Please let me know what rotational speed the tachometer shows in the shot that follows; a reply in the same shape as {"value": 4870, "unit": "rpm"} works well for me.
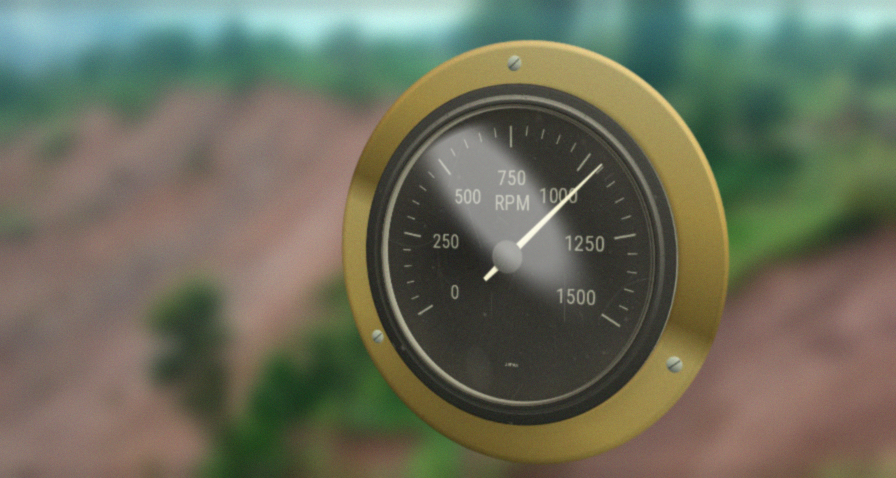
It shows {"value": 1050, "unit": "rpm"}
